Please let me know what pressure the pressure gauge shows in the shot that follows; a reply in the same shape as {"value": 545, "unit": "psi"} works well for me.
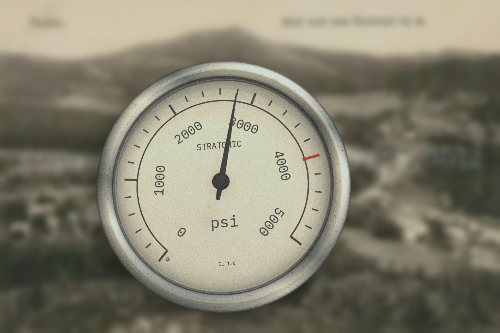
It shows {"value": 2800, "unit": "psi"}
